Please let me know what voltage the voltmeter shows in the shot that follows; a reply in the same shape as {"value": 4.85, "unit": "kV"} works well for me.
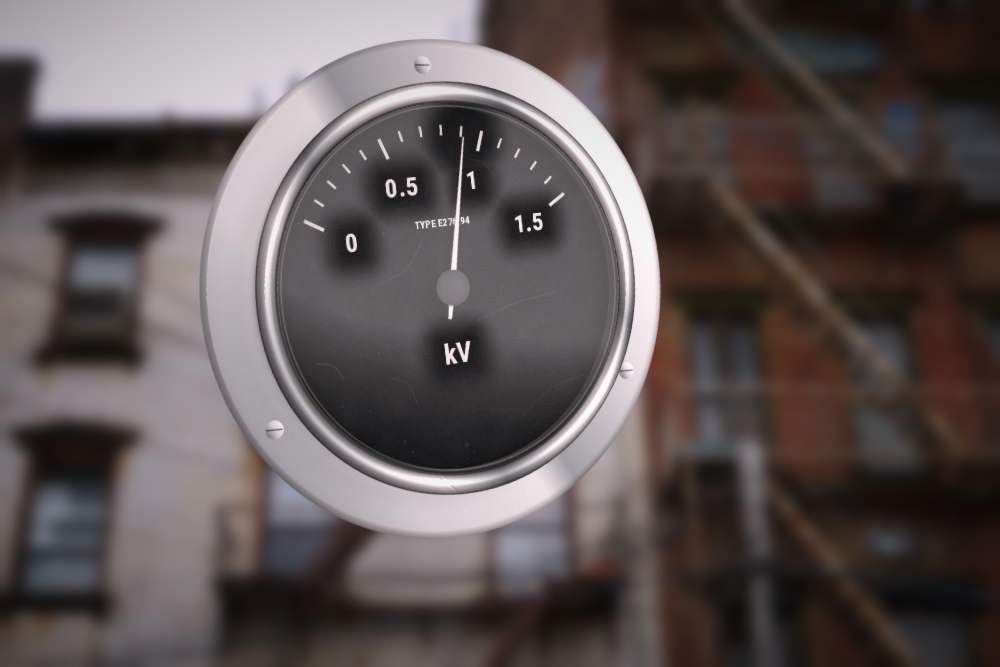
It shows {"value": 0.9, "unit": "kV"}
